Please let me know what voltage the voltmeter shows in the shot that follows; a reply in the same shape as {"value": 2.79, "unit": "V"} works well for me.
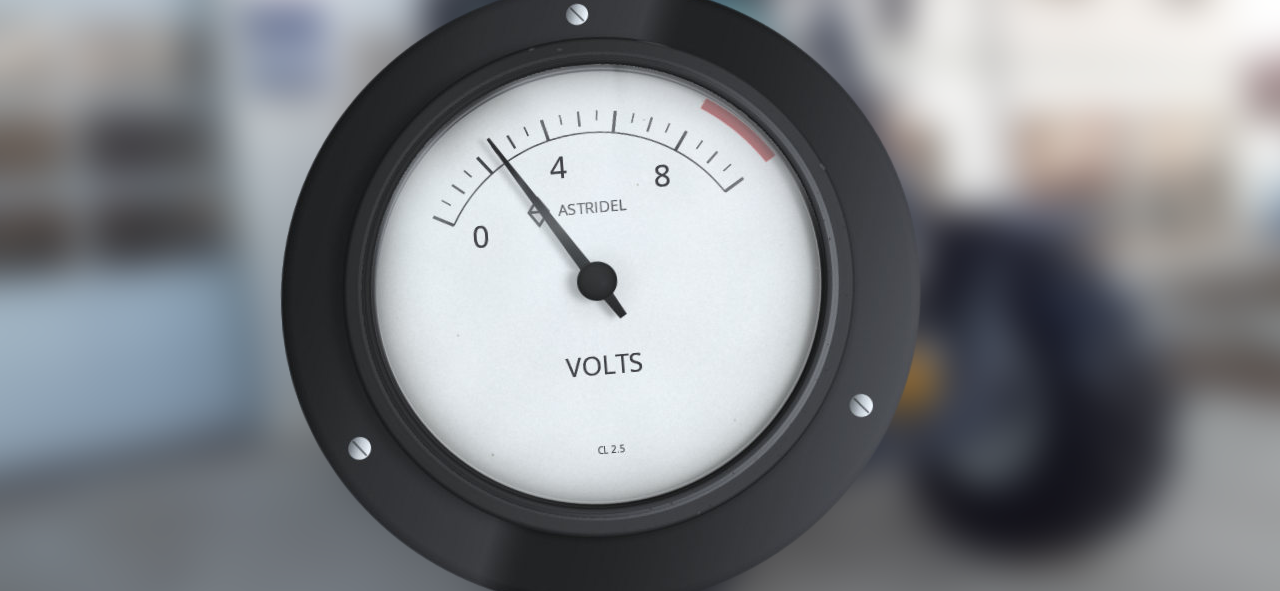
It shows {"value": 2.5, "unit": "V"}
